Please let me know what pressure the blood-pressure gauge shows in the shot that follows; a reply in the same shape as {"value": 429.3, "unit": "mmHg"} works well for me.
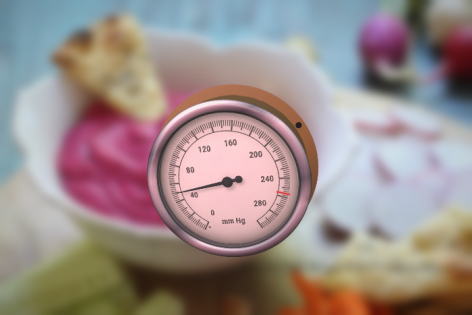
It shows {"value": 50, "unit": "mmHg"}
